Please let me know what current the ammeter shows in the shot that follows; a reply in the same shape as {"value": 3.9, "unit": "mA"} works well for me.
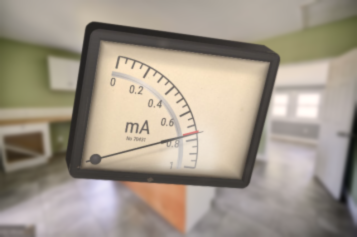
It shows {"value": 0.75, "unit": "mA"}
